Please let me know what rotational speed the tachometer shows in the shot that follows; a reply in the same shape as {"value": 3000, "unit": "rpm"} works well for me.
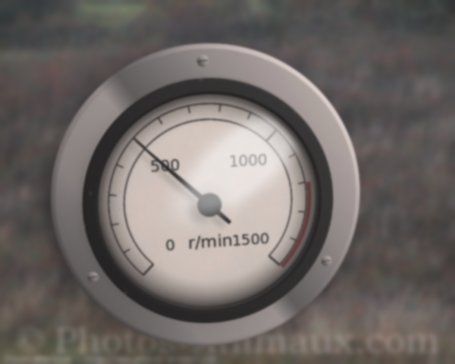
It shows {"value": 500, "unit": "rpm"}
